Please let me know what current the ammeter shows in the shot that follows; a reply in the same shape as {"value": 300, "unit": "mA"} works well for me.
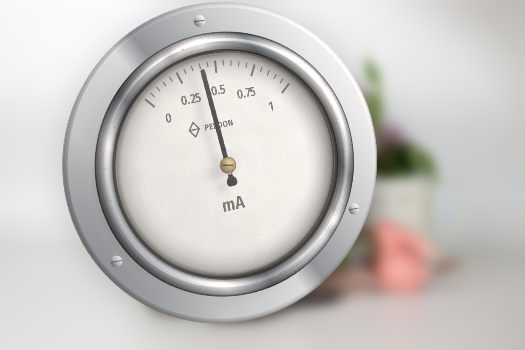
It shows {"value": 0.4, "unit": "mA"}
